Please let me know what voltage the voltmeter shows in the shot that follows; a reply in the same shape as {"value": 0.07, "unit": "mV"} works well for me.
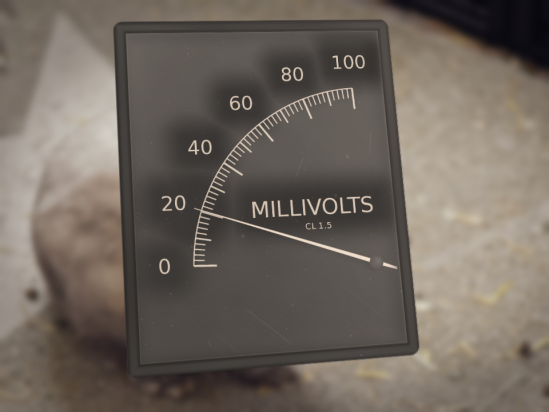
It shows {"value": 20, "unit": "mV"}
